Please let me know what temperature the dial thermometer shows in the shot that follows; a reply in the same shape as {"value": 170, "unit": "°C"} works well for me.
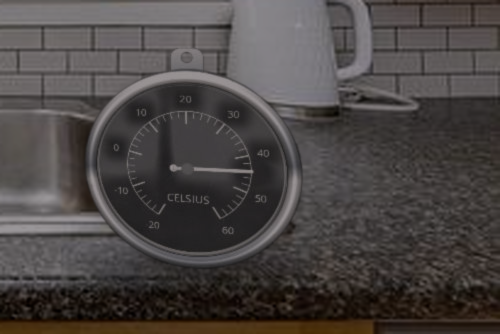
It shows {"value": 44, "unit": "°C"}
